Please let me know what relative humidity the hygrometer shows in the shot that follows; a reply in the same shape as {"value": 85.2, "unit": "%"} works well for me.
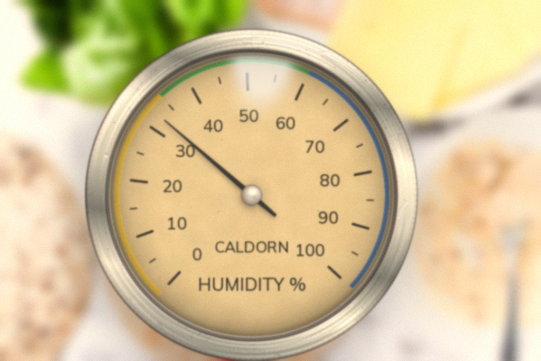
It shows {"value": 32.5, "unit": "%"}
